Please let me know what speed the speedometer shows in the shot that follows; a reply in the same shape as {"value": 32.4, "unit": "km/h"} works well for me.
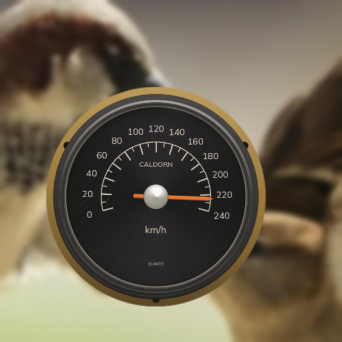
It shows {"value": 225, "unit": "km/h"}
